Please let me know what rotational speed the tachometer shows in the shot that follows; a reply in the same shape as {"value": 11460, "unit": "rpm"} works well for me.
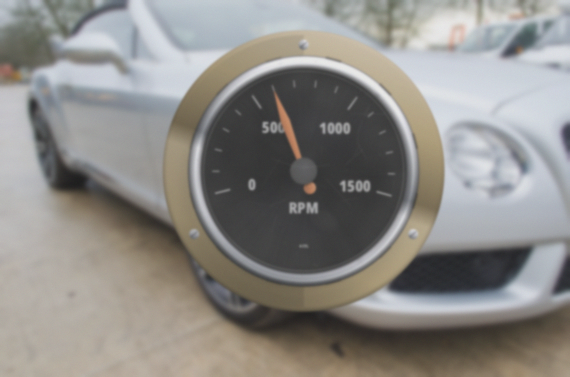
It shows {"value": 600, "unit": "rpm"}
